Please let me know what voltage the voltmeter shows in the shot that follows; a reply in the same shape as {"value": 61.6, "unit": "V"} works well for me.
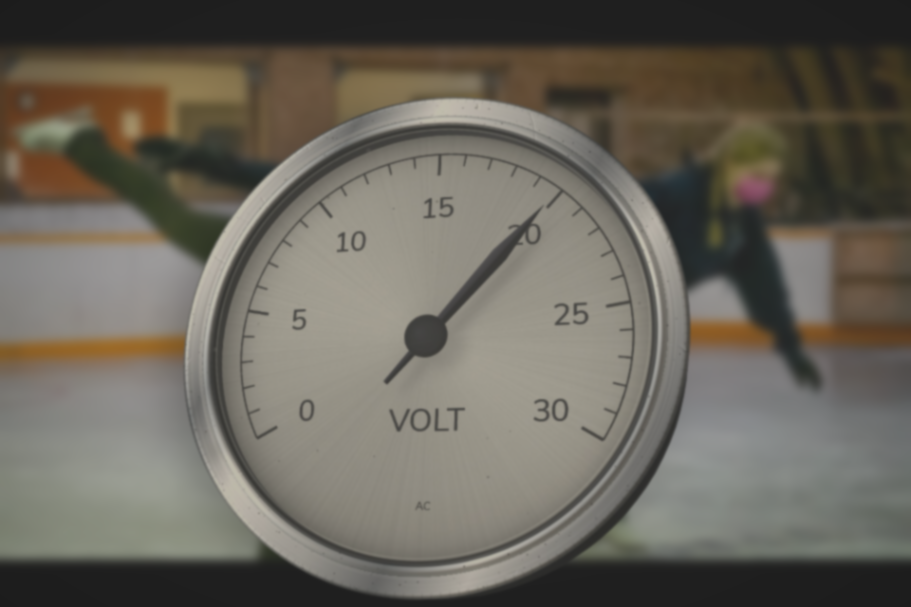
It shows {"value": 20, "unit": "V"}
